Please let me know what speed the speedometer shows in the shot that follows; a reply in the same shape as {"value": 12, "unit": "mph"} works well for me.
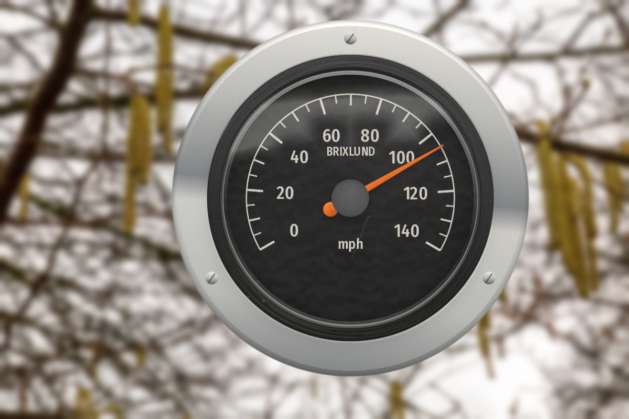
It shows {"value": 105, "unit": "mph"}
